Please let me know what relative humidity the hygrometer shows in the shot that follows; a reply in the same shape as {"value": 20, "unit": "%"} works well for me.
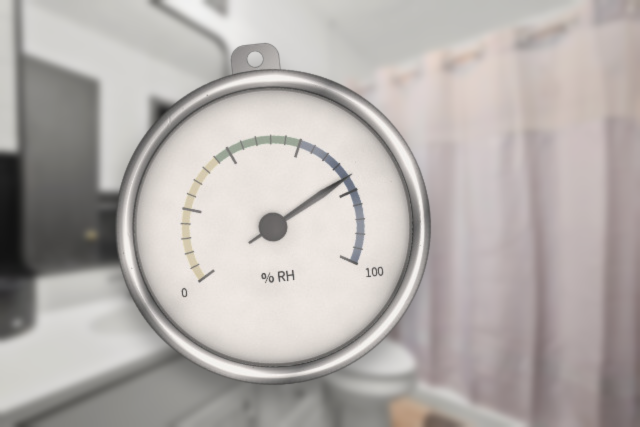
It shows {"value": 76, "unit": "%"}
